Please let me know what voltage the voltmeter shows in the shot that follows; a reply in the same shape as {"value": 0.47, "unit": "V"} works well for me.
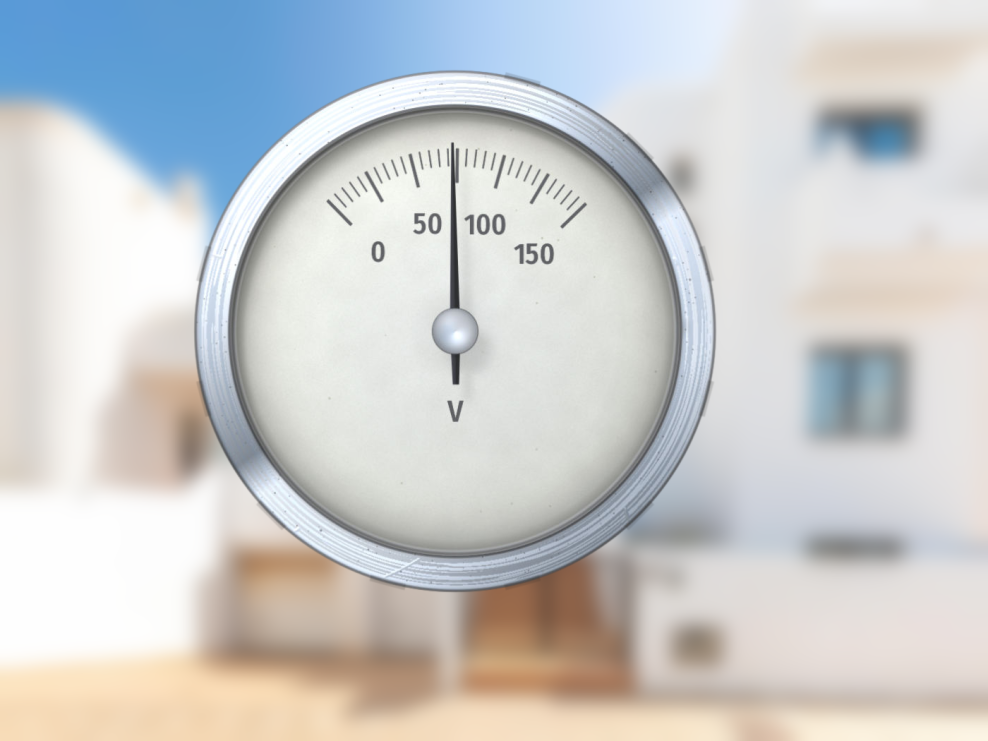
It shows {"value": 72.5, "unit": "V"}
